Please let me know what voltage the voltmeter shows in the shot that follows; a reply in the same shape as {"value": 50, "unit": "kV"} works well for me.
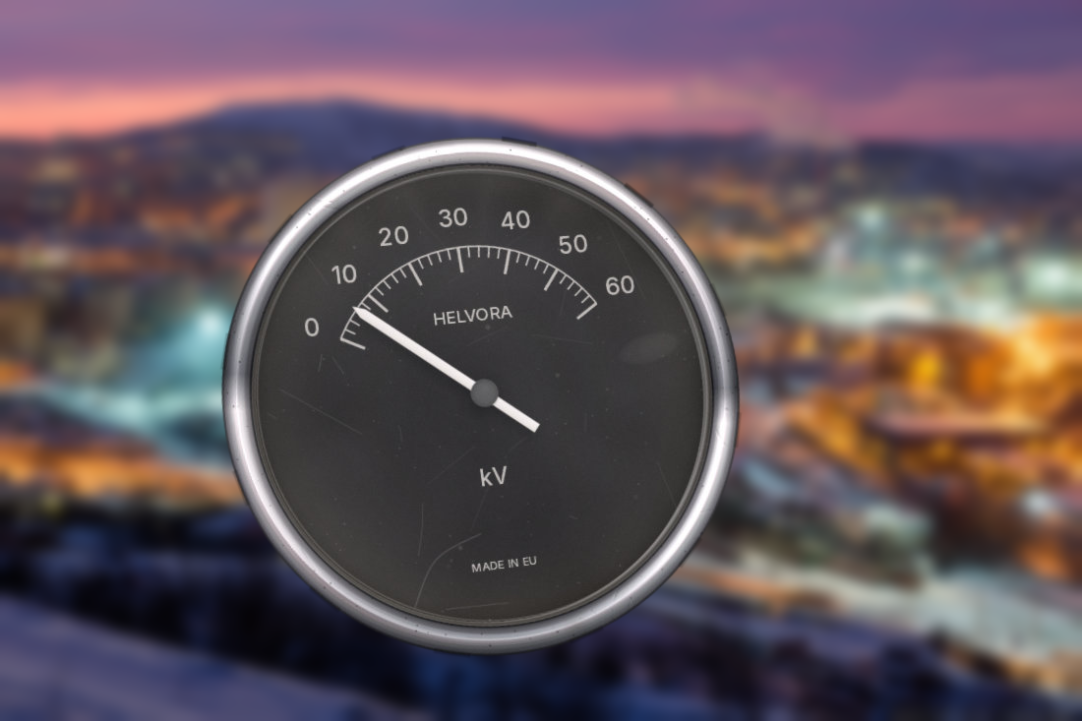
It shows {"value": 6, "unit": "kV"}
